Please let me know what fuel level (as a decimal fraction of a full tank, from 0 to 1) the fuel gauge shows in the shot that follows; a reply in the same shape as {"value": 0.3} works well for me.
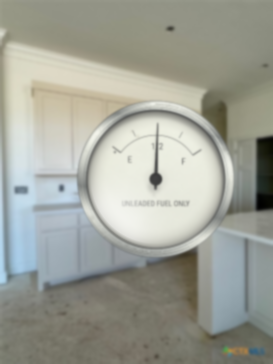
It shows {"value": 0.5}
